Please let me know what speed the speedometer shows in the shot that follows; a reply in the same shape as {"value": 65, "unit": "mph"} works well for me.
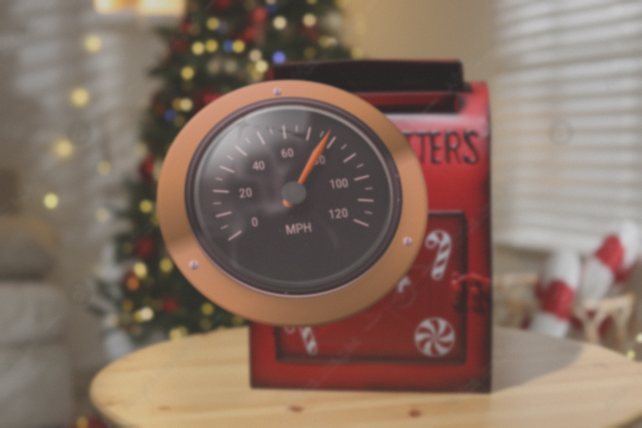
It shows {"value": 77.5, "unit": "mph"}
